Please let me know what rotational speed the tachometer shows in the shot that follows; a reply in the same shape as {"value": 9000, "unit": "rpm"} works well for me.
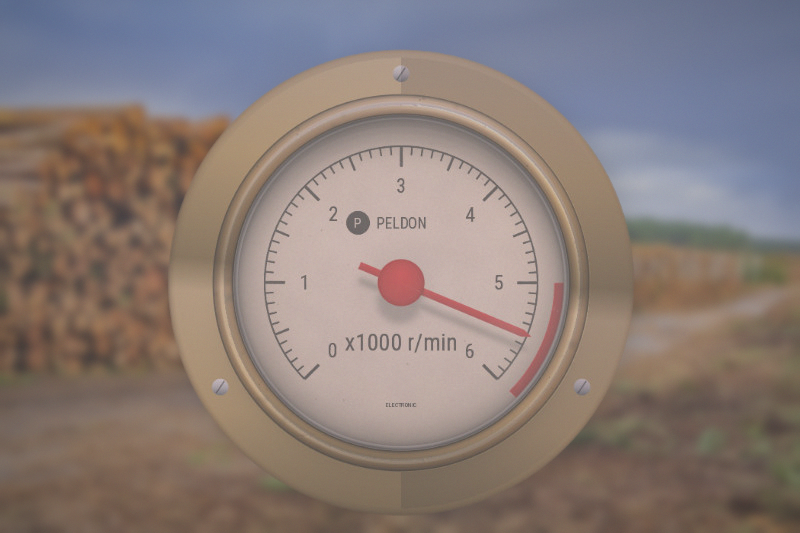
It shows {"value": 5500, "unit": "rpm"}
